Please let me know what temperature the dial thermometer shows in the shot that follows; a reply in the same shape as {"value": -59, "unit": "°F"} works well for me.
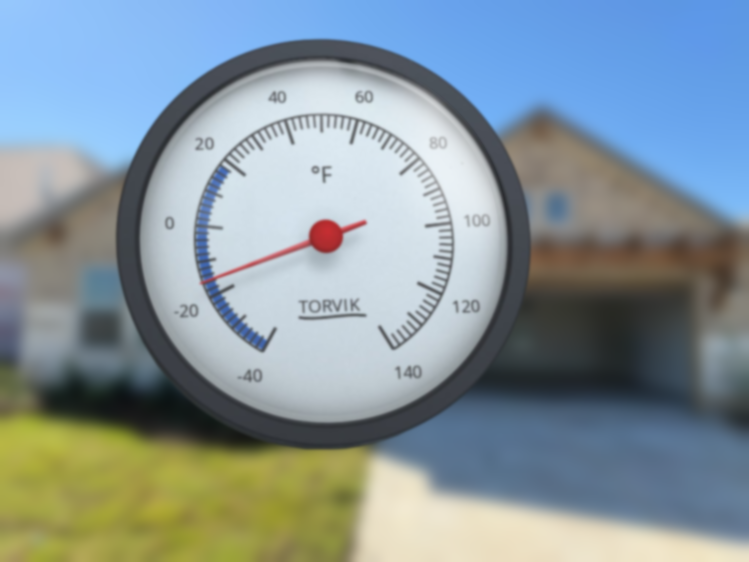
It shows {"value": -16, "unit": "°F"}
